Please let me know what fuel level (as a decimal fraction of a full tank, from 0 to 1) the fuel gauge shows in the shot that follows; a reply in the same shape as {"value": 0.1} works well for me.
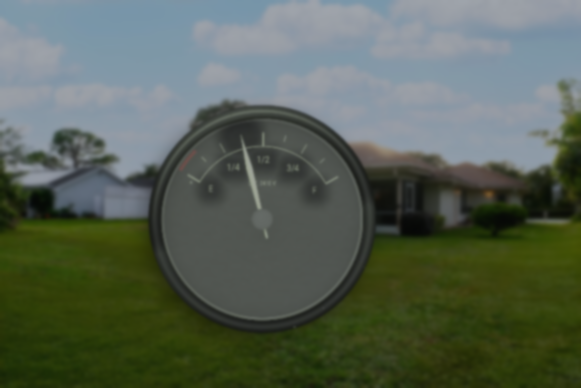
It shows {"value": 0.375}
